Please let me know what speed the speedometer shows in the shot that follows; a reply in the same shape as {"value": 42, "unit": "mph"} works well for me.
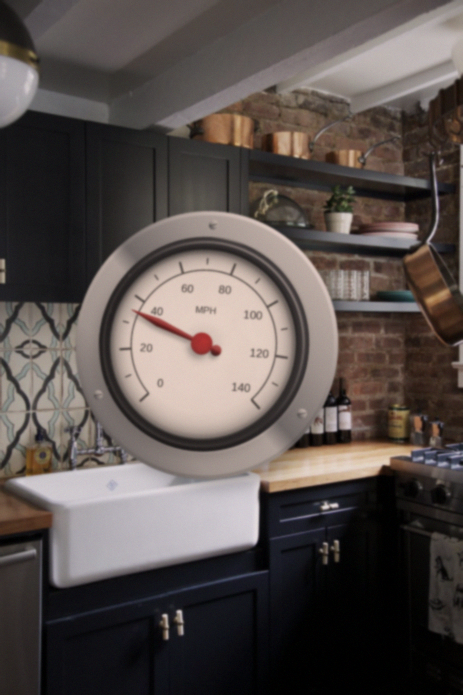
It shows {"value": 35, "unit": "mph"}
